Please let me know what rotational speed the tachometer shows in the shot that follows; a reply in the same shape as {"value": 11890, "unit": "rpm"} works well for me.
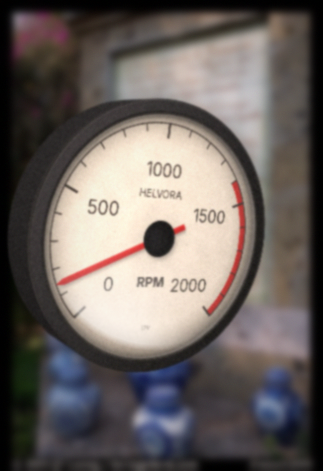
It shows {"value": 150, "unit": "rpm"}
